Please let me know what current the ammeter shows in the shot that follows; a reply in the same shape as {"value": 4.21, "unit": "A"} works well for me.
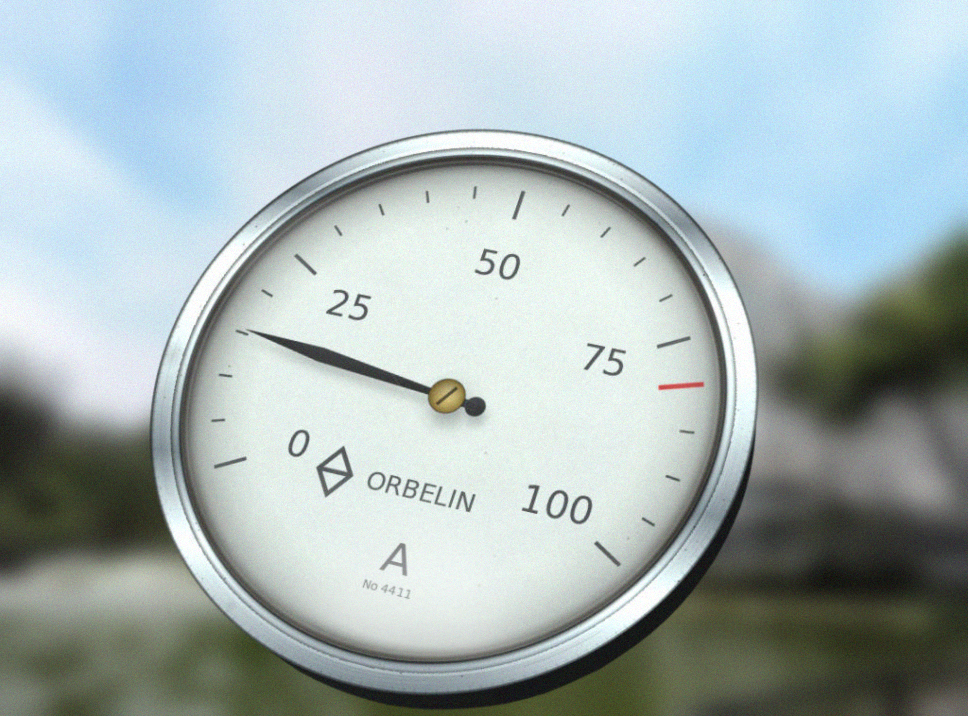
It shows {"value": 15, "unit": "A"}
